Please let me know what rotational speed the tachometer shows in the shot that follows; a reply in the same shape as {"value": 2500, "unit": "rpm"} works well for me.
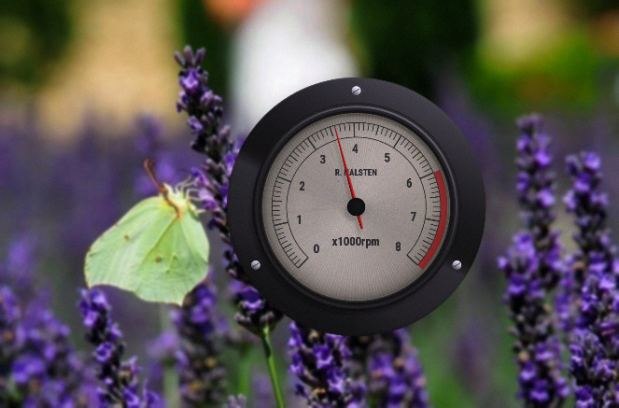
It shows {"value": 3600, "unit": "rpm"}
